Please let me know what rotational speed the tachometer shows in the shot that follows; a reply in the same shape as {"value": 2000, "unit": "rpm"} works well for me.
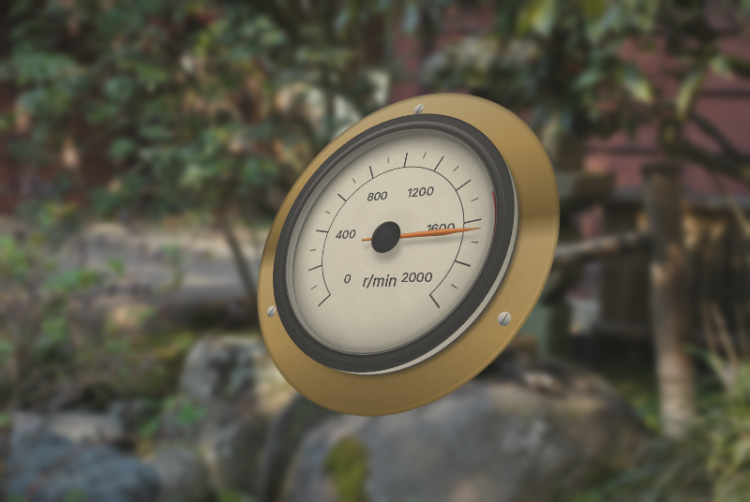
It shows {"value": 1650, "unit": "rpm"}
